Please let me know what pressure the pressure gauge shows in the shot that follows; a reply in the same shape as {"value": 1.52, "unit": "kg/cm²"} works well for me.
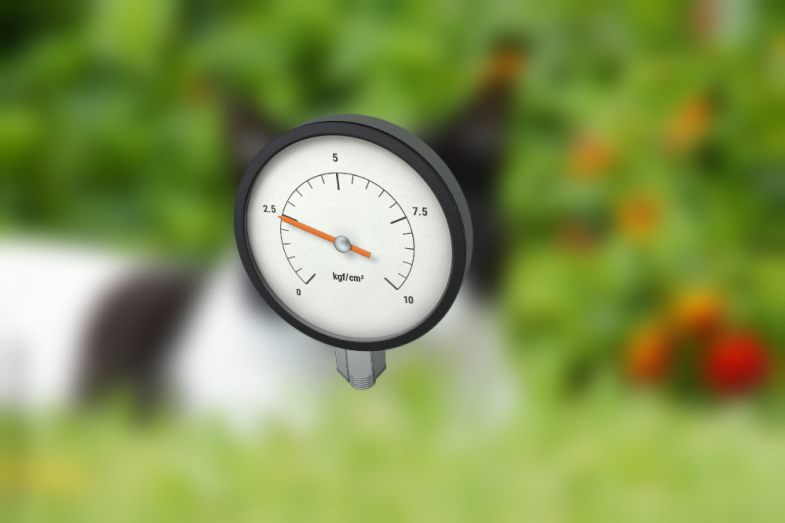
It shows {"value": 2.5, "unit": "kg/cm²"}
